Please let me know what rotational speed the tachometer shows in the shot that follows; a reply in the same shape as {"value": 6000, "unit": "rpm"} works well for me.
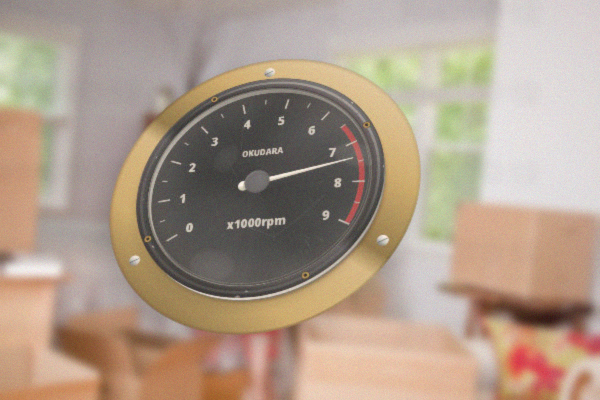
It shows {"value": 7500, "unit": "rpm"}
